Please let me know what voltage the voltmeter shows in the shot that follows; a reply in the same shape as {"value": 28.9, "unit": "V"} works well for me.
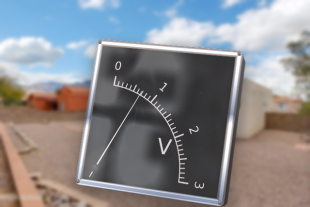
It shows {"value": 0.7, "unit": "V"}
